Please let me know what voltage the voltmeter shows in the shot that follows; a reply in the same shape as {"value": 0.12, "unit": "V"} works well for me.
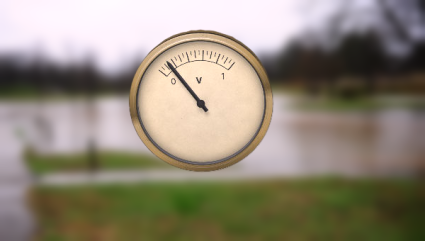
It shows {"value": 0.15, "unit": "V"}
